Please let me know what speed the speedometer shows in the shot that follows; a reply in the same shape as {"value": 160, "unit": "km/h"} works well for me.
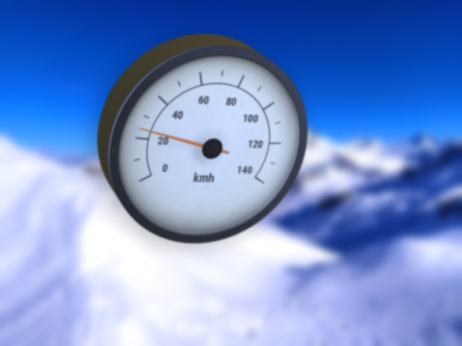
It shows {"value": 25, "unit": "km/h"}
